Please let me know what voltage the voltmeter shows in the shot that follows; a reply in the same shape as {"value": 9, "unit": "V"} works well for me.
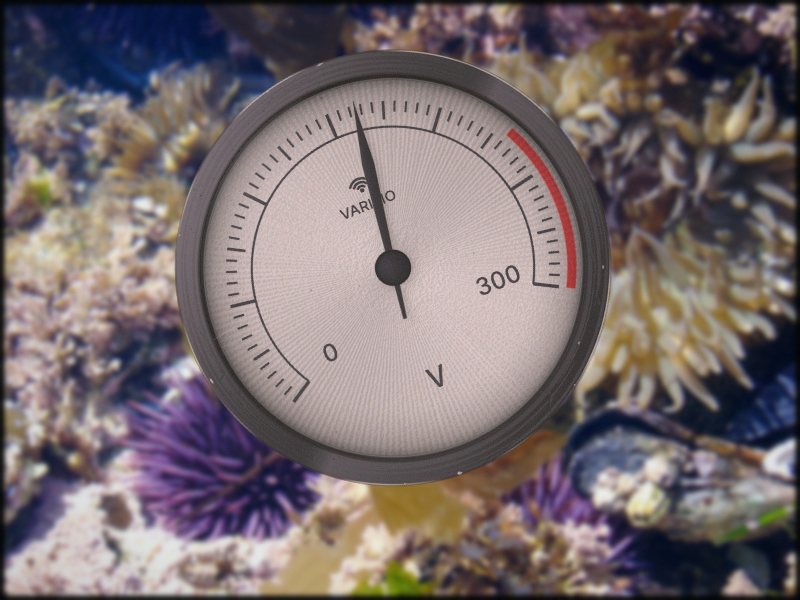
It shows {"value": 162.5, "unit": "V"}
